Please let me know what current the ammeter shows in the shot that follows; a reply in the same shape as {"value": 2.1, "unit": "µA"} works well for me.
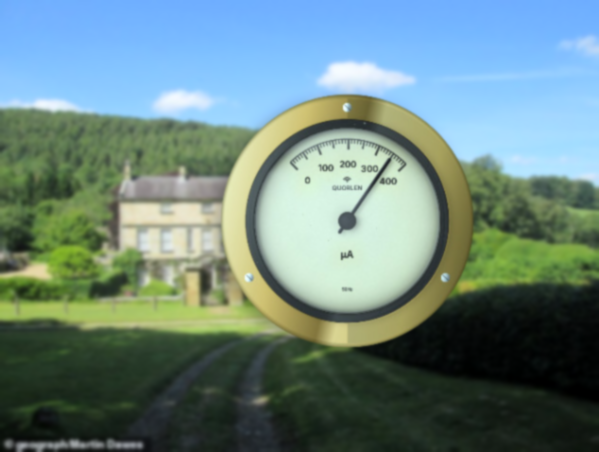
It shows {"value": 350, "unit": "µA"}
